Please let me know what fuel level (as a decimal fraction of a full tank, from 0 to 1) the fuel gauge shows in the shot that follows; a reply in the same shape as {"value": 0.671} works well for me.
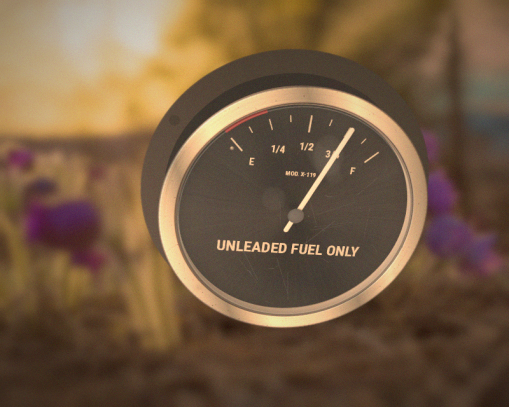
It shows {"value": 0.75}
